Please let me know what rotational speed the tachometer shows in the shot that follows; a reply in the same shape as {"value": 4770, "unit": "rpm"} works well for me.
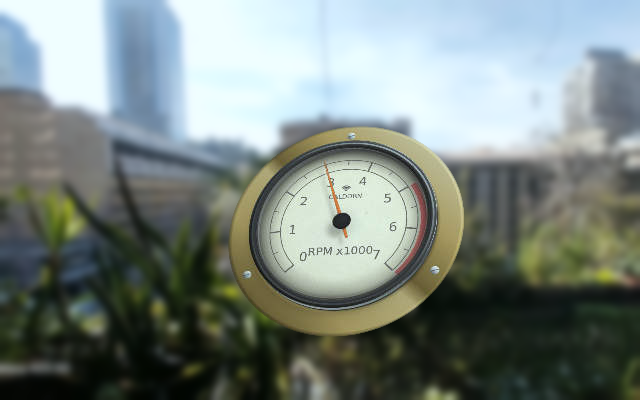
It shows {"value": 3000, "unit": "rpm"}
